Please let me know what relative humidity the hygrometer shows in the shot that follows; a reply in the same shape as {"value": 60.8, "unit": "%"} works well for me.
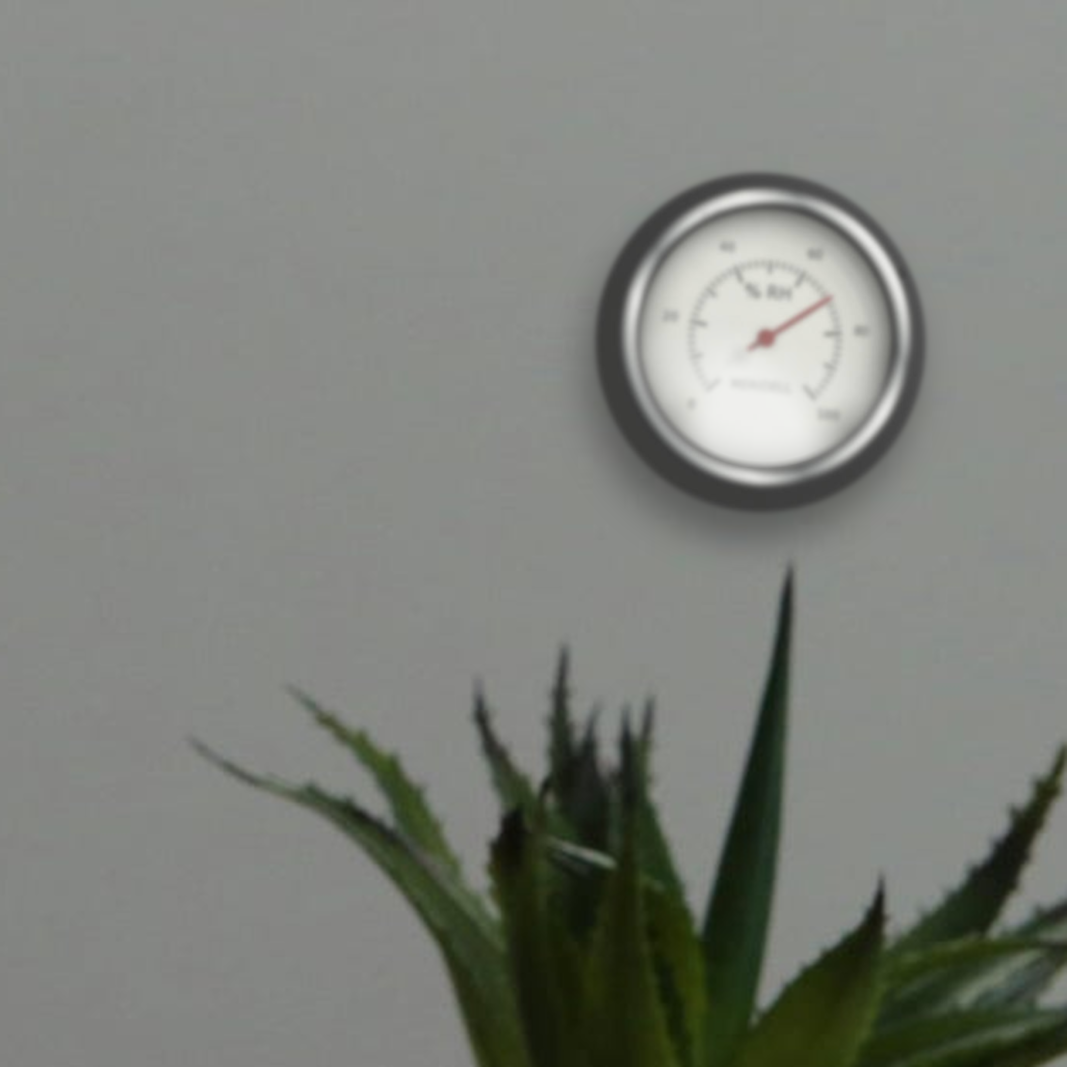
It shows {"value": 70, "unit": "%"}
